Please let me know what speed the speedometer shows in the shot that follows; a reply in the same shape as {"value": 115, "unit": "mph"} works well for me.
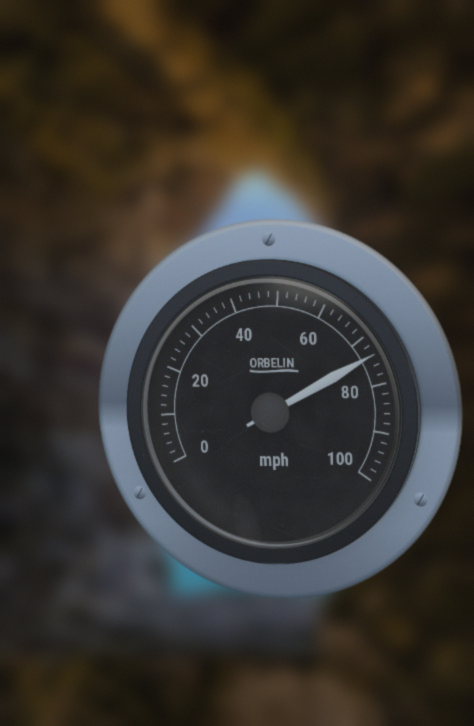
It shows {"value": 74, "unit": "mph"}
